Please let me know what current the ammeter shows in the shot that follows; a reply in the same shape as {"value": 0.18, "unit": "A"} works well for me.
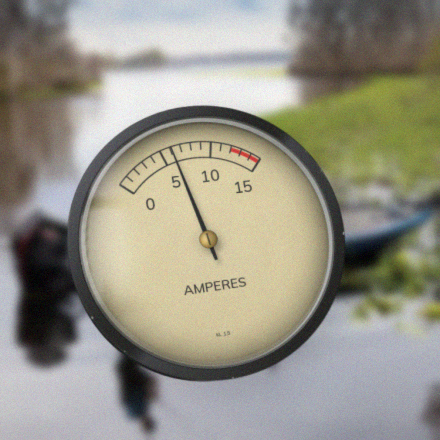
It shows {"value": 6, "unit": "A"}
